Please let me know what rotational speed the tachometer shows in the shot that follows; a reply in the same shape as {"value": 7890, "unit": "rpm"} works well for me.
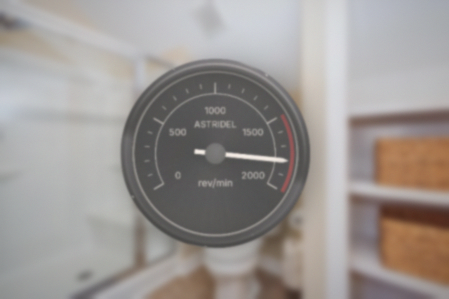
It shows {"value": 1800, "unit": "rpm"}
